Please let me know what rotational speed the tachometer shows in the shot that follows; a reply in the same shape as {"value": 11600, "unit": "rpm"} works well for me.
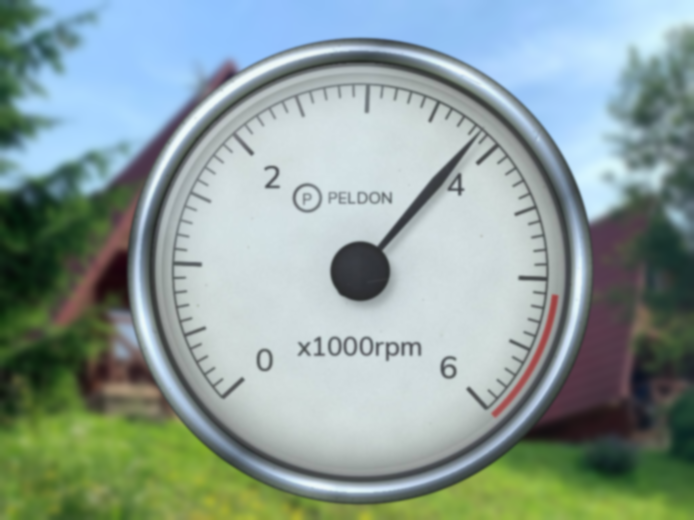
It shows {"value": 3850, "unit": "rpm"}
